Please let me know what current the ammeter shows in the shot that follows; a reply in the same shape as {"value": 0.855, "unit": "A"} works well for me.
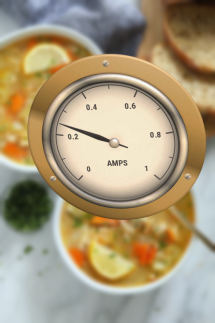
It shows {"value": 0.25, "unit": "A"}
